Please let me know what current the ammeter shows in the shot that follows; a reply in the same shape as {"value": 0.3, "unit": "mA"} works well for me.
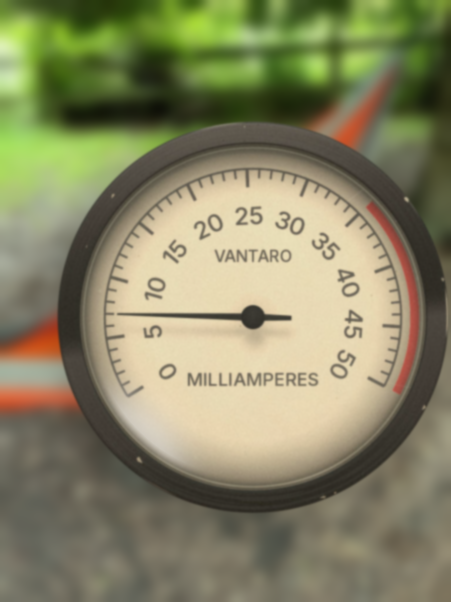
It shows {"value": 7, "unit": "mA"}
